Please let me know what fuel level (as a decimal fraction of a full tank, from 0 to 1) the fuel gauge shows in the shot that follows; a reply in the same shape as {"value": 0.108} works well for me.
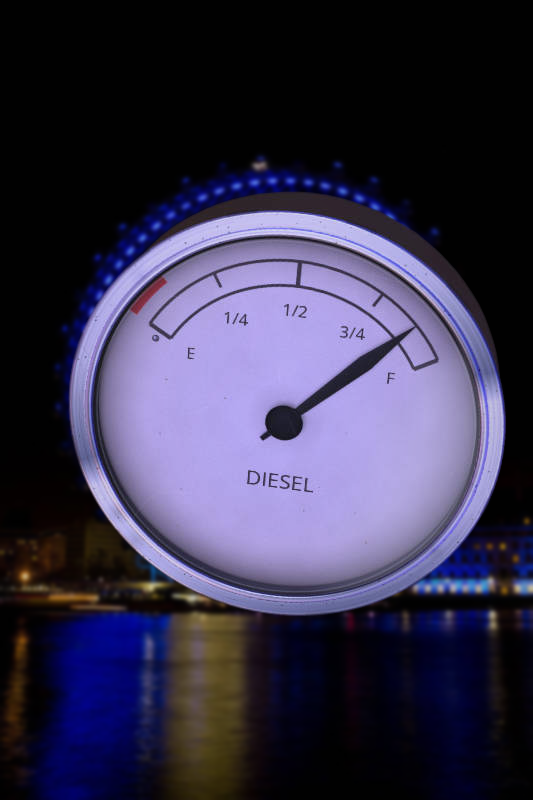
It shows {"value": 0.875}
